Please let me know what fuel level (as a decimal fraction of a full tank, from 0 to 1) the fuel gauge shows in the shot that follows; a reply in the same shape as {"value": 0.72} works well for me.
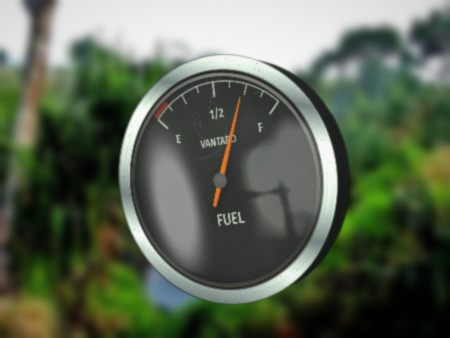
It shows {"value": 0.75}
